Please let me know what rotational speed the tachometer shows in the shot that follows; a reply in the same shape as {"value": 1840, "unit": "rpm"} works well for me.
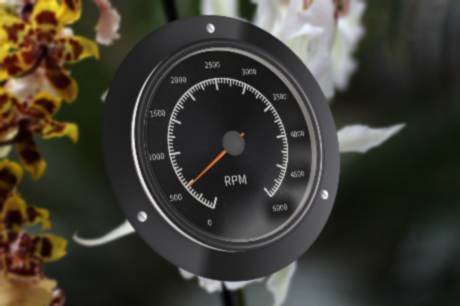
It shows {"value": 500, "unit": "rpm"}
